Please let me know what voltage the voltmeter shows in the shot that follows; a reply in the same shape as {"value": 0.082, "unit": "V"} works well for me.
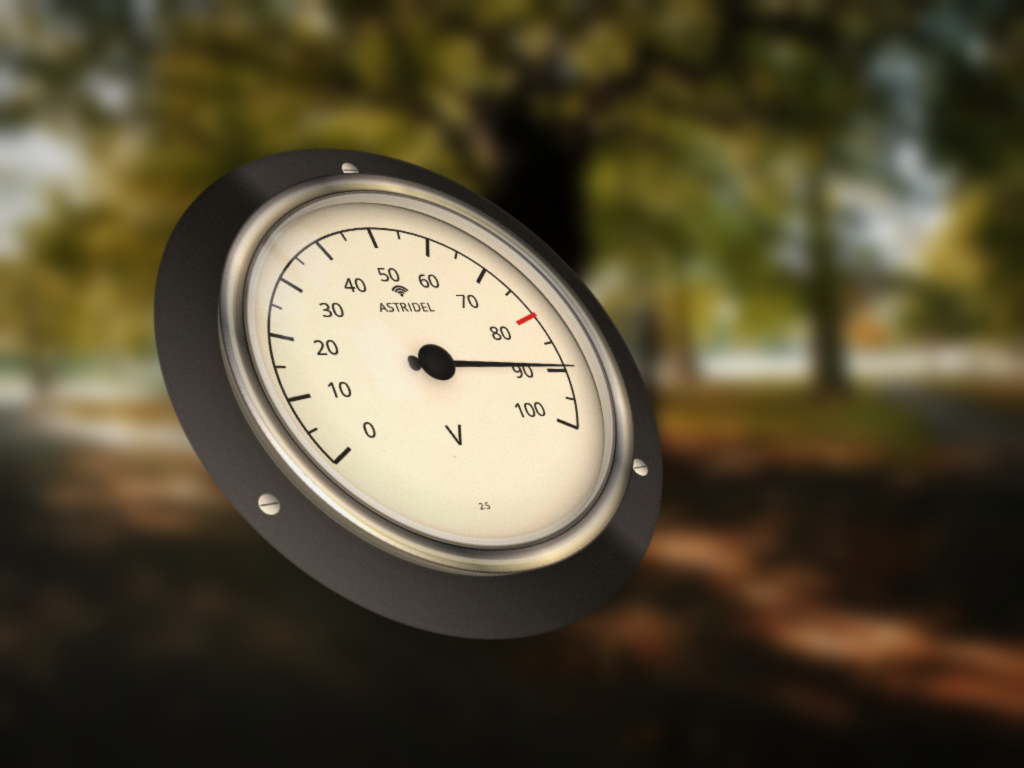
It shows {"value": 90, "unit": "V"}
